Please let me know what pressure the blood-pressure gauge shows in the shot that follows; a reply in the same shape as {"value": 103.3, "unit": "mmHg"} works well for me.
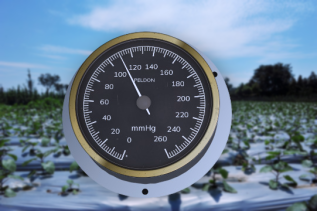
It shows {"value": 110, "unit": "mmHg"}
